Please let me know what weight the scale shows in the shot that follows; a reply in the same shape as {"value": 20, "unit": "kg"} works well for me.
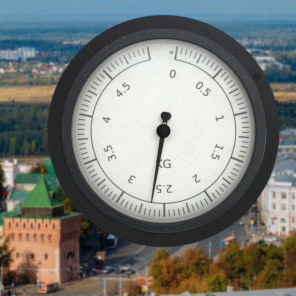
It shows {"value": 2.65, "unit": "kg"}
